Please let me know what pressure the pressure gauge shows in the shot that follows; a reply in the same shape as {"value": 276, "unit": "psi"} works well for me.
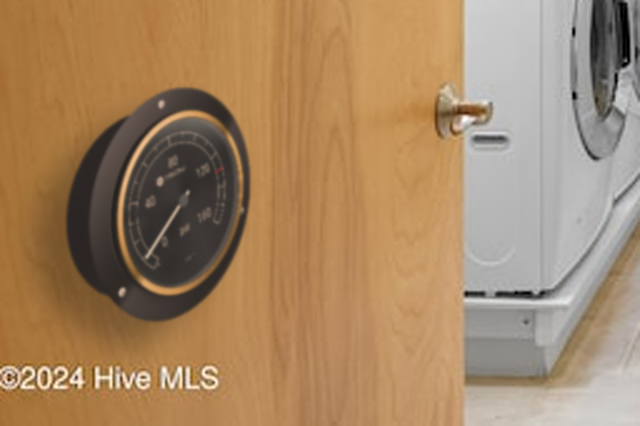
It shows {"value": 10, "unit": "psi"}
